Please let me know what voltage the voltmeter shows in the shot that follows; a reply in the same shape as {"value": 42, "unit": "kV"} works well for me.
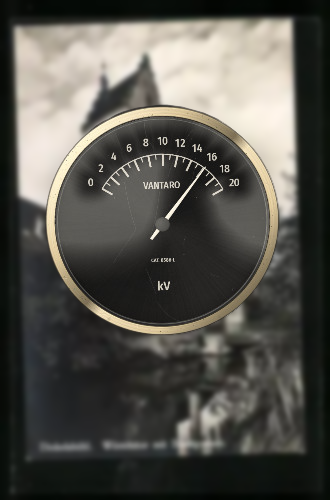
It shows {"value": 16, "unit": "kV"}
